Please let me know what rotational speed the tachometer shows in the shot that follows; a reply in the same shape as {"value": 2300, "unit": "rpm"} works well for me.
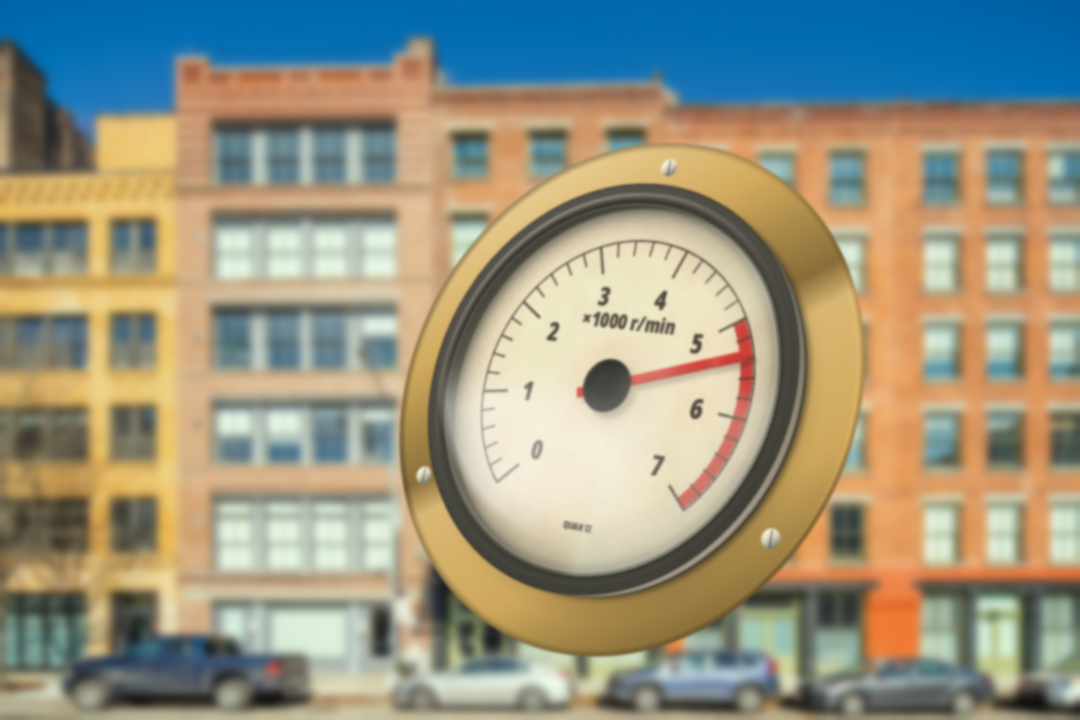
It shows {"value": 5400, "unit": "rpm"}
